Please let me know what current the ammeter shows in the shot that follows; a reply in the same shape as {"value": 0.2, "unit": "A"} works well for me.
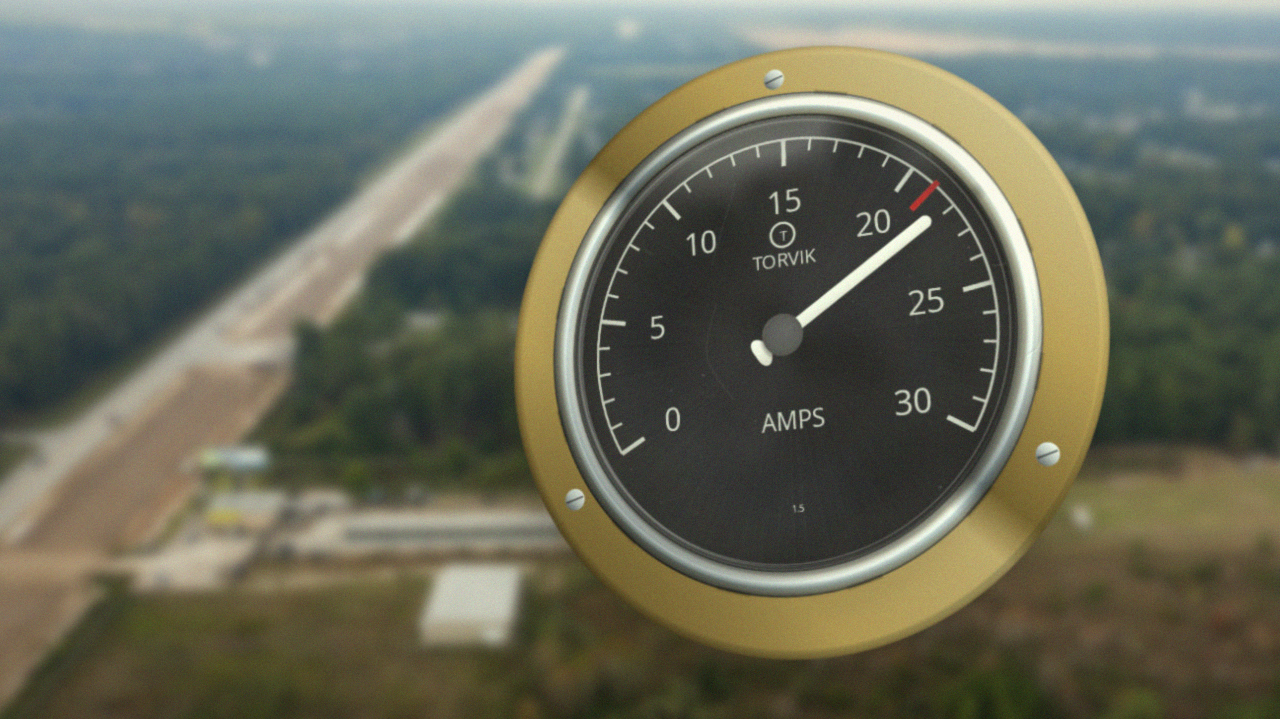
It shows {"value": 22, "unit": "A"}
